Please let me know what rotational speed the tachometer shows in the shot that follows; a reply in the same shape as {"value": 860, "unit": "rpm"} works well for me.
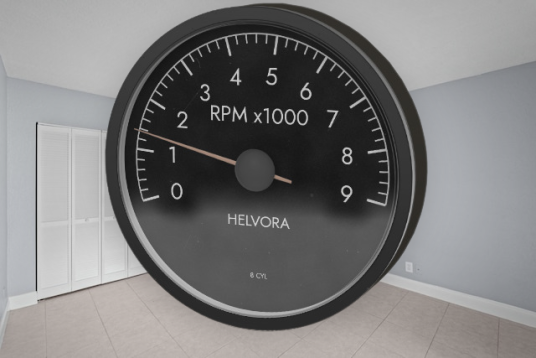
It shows {"value": 1400, "unit": "rpm"}
